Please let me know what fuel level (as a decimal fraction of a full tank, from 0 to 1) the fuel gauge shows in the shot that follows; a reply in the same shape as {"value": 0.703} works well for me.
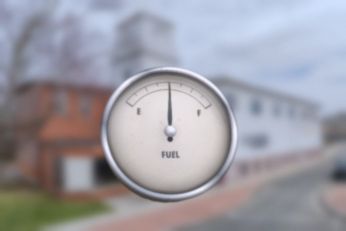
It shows {"value": 0.5}
